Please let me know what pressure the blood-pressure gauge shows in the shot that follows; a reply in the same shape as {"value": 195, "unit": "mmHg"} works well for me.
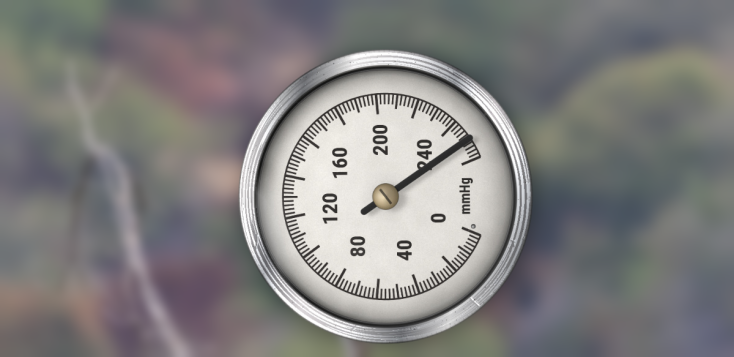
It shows {"value": 250, "unit": "mmHg"}
